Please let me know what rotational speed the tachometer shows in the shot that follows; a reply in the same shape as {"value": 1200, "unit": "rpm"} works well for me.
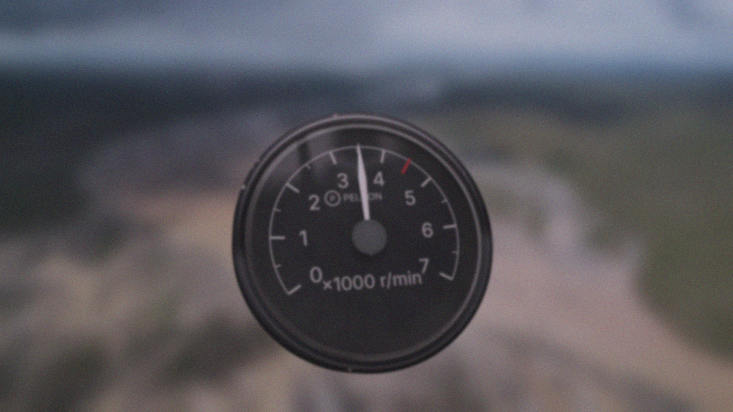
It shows {"value": 3500, "unit": "rpm"}
